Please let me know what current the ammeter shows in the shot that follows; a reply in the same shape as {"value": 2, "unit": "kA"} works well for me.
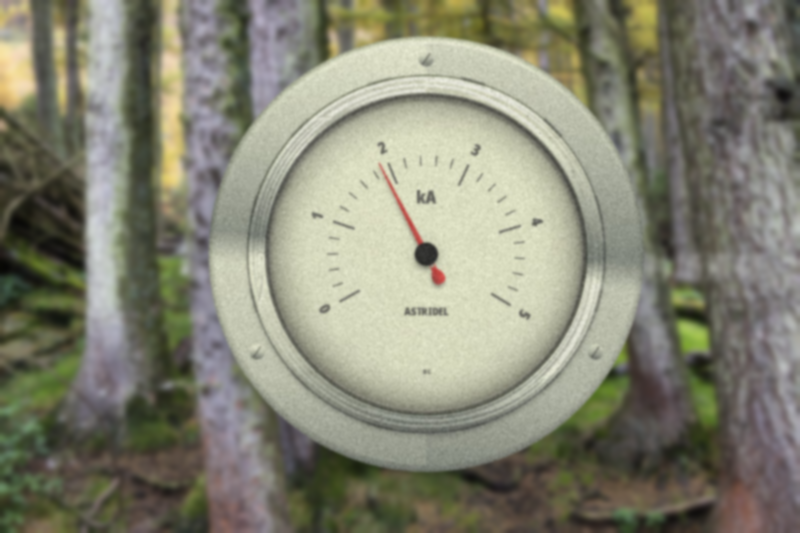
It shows {"value": 1.9, "unit": "kA"}
